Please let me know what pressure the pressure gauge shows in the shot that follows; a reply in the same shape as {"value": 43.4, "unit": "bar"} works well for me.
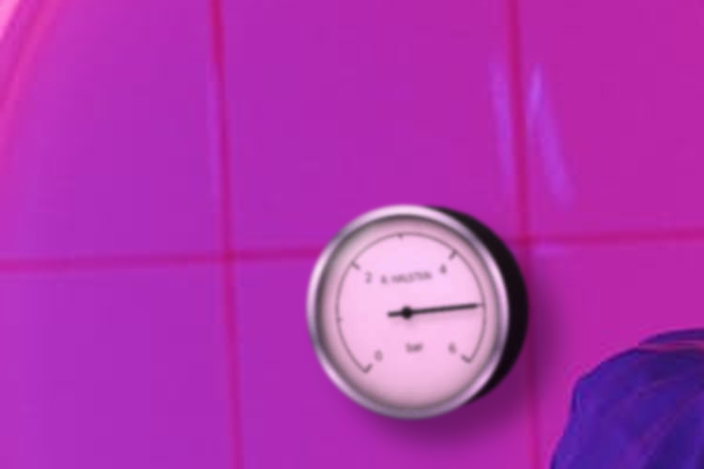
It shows {"value": 5, "unit": "bar"}
